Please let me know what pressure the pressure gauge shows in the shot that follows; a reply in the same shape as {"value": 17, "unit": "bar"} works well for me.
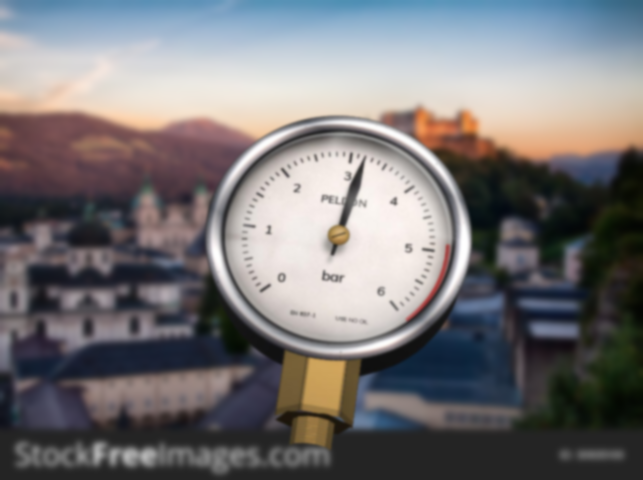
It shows {"value": 3.2, "unit": "bar"}
